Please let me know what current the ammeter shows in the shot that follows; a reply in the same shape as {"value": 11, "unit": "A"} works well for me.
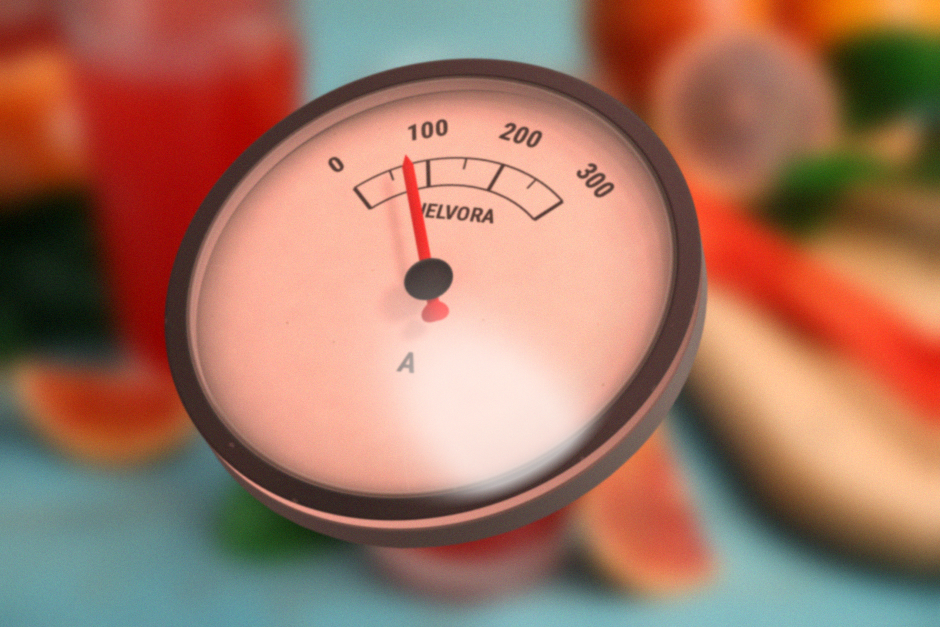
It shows {"value": 75, "unit": "A"}
